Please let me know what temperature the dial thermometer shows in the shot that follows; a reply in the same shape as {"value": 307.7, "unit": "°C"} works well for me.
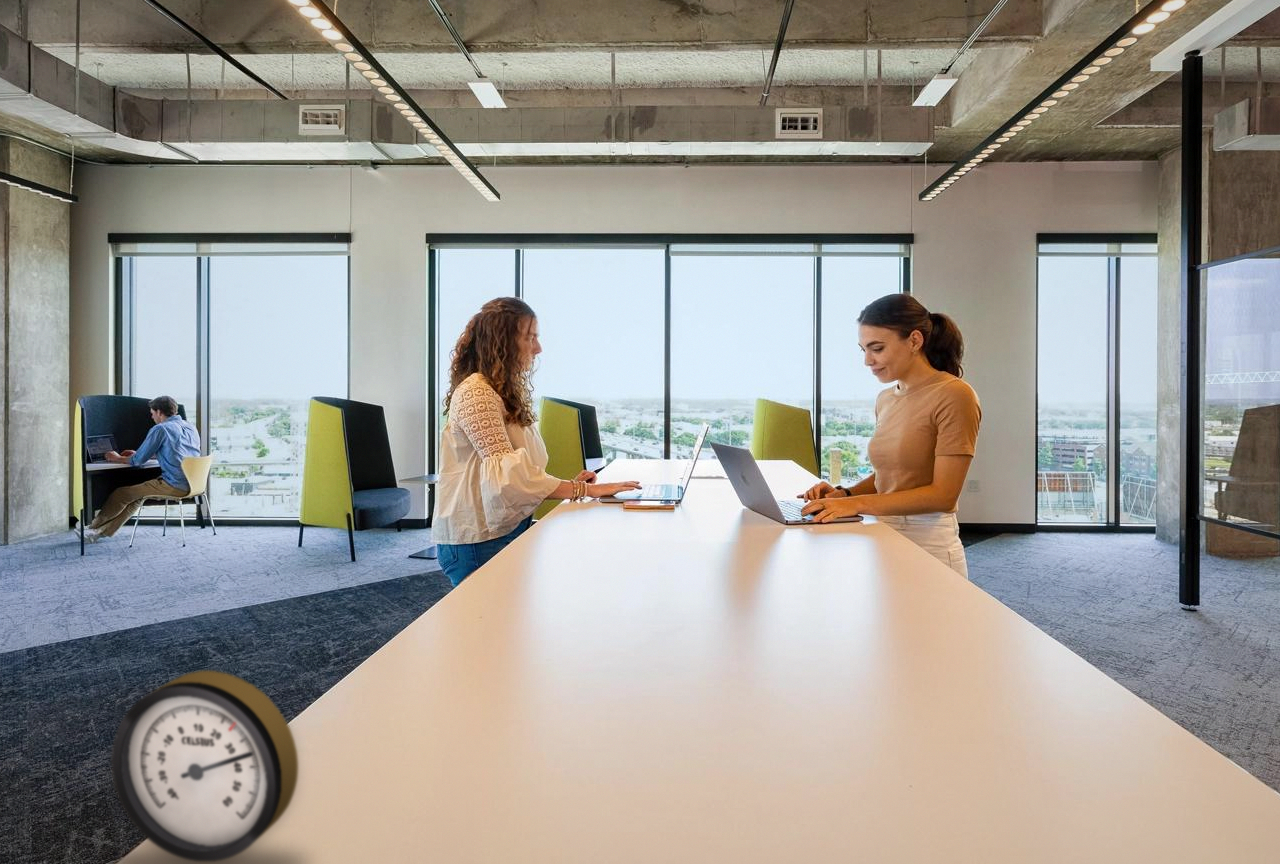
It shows {"value": 35, "unit": "°C"}
